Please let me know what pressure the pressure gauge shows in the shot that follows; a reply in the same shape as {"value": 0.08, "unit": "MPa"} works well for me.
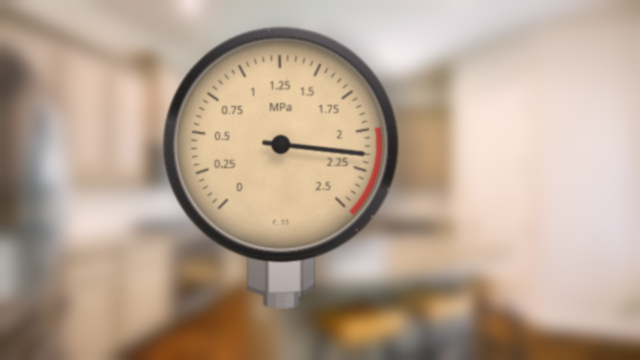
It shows {"value": 2.15, "unit": "MPa"}
